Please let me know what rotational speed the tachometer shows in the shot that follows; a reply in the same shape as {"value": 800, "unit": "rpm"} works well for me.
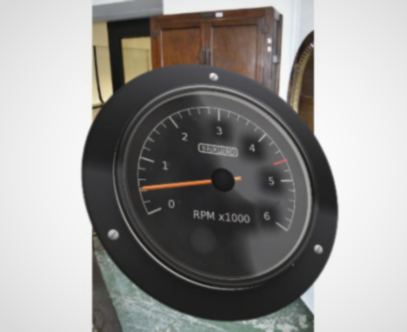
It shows {"value": 400, "unit": "rpm"}
